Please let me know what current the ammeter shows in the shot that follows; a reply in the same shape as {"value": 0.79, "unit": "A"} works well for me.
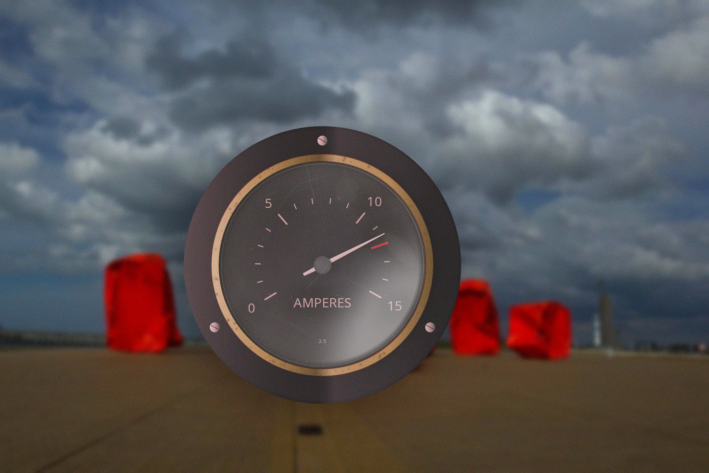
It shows {"value": 11.5, "unit": "A"}
